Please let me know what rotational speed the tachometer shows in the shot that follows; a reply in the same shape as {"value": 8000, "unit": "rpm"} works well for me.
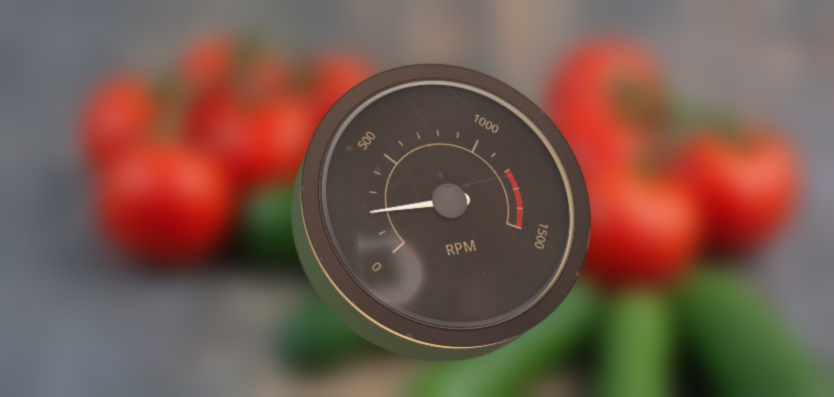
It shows {"value": 200, "unit": "rpm"}
